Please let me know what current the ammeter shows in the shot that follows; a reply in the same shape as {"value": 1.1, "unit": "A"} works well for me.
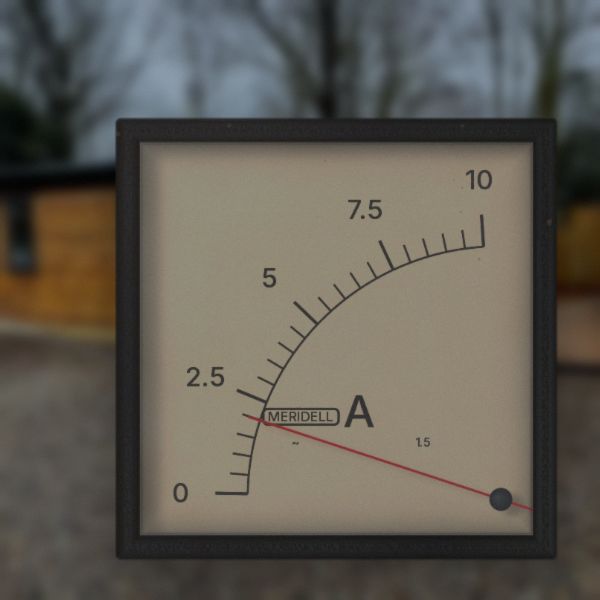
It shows {"value": 2, "unit": "A"}
